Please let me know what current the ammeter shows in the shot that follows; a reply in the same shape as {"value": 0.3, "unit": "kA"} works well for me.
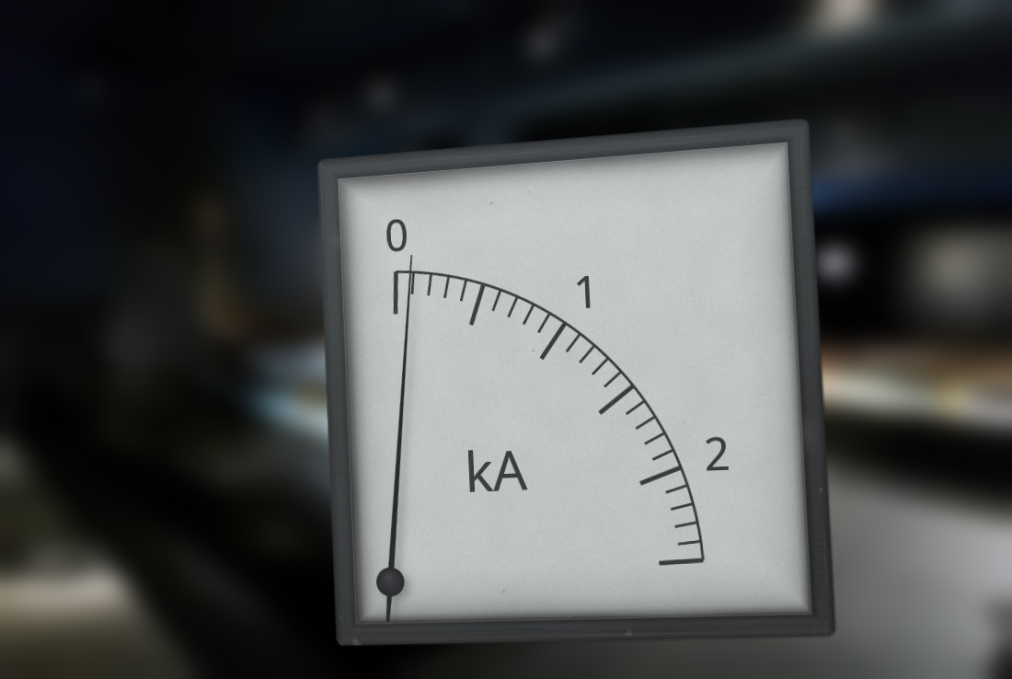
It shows {"value": 0.1, "unit": "kA"}
